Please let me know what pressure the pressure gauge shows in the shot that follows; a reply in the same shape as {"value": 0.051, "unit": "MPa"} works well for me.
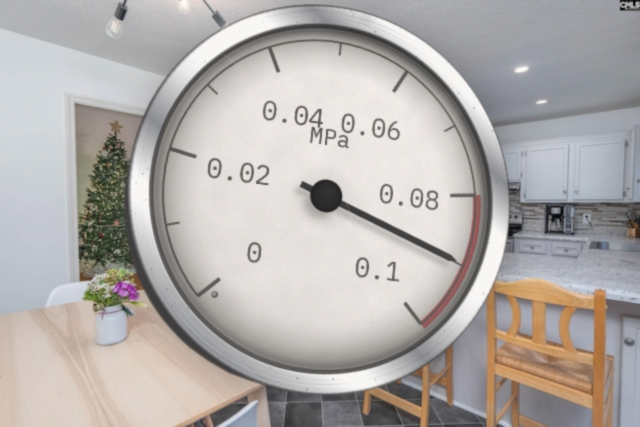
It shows {"value": 0.09, "unit": "MPa"}
